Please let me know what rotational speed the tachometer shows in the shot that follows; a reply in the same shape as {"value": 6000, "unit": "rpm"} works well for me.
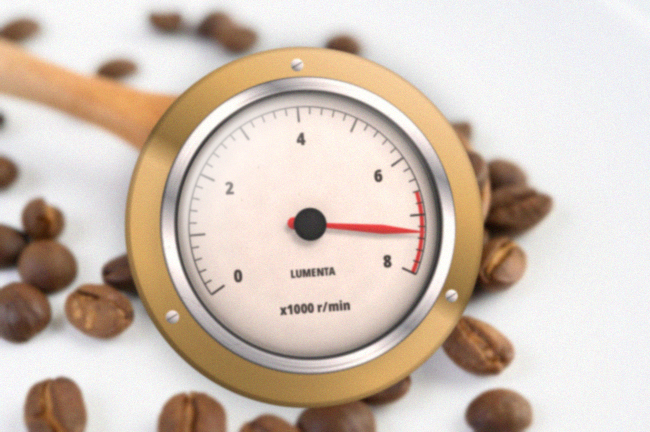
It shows {"value": 7300, "unit": "rpm"}
